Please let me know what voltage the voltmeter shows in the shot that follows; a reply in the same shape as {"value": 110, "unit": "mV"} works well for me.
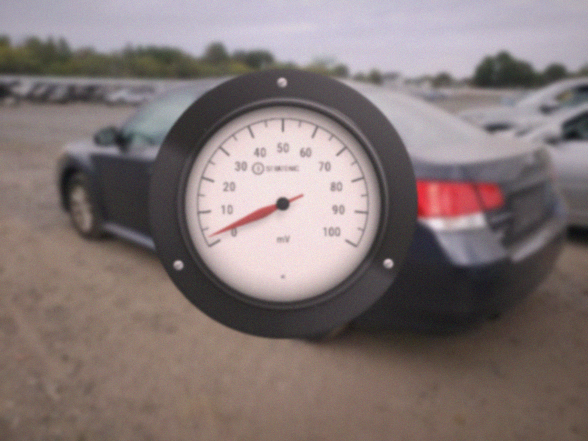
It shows {"value": 2.5, "unit": "mV"}
